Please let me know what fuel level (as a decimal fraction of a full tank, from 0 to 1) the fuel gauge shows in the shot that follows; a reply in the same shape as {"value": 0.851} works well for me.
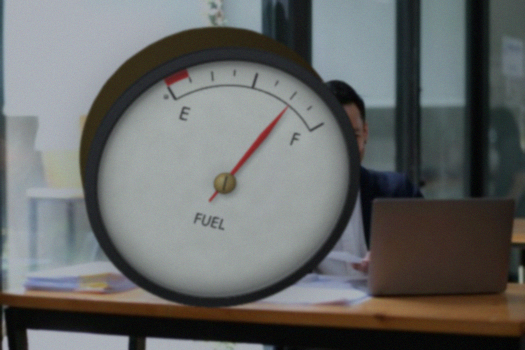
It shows {"value": 0.75}
